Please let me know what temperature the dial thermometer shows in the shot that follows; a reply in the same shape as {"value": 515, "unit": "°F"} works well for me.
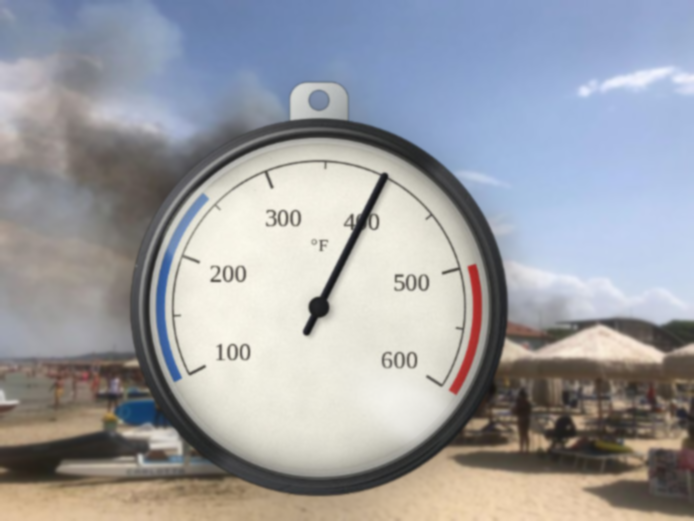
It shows {"value": 400, "unit": "°F"}
